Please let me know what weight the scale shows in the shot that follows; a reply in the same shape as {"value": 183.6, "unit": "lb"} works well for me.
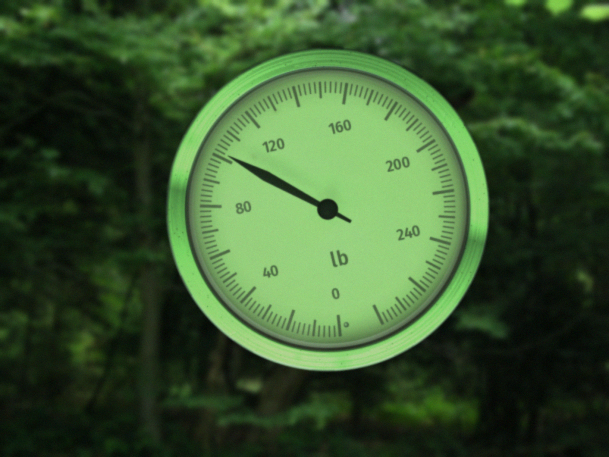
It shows {"value": 102, "unit": "lb"}
